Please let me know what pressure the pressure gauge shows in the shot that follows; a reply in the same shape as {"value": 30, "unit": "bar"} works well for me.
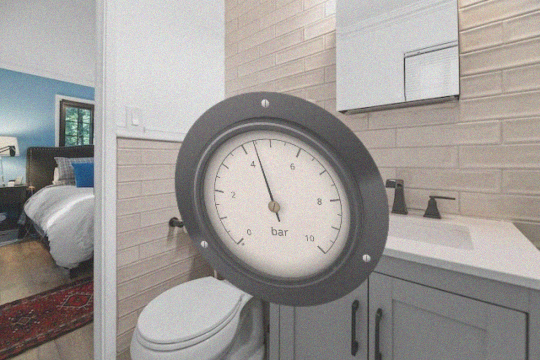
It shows {"value": 4.5, "unit": "bar"}
